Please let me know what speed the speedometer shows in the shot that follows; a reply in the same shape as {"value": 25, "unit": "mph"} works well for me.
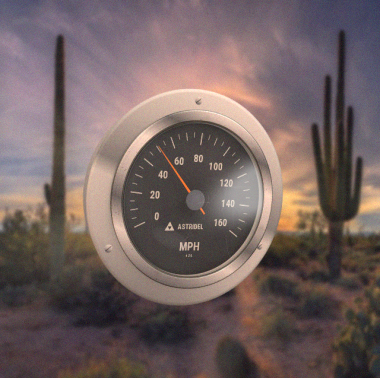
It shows {"value": 50, "unit": "mph"}
